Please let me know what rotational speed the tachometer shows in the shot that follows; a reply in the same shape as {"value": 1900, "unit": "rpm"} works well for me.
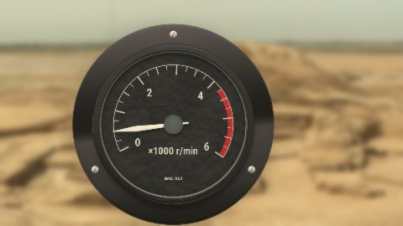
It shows {"value": 500, "unit": "rpm"}
